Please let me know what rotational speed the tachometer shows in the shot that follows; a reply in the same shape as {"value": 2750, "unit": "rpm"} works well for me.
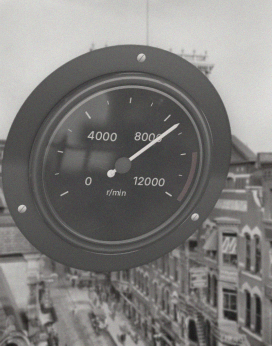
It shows {"value": 8500, "unit": "rpm"}
